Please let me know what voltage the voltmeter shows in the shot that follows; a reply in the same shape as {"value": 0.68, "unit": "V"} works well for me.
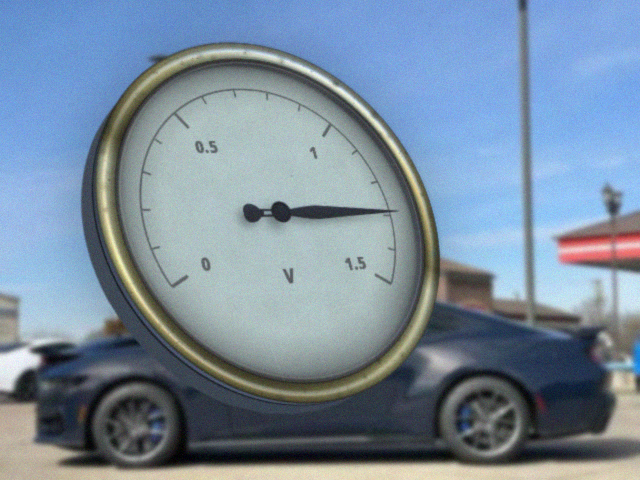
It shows {"value": 1.3, "unit": "V"}
